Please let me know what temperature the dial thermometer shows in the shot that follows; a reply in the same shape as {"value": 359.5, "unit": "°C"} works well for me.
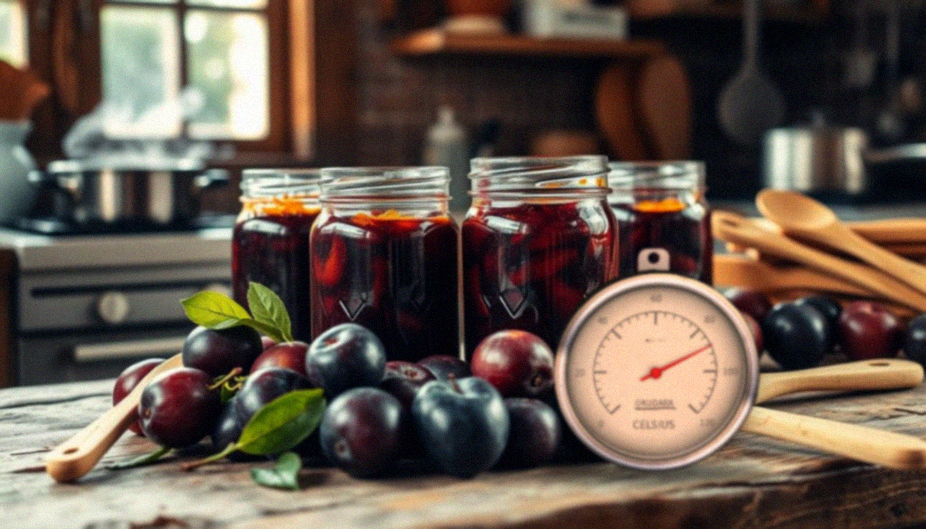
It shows {"value": 88, "unit": "°C"}
